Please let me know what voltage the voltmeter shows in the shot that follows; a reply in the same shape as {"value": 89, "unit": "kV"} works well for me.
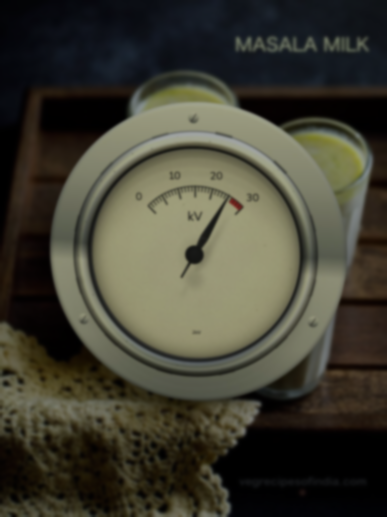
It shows {"value": 25, "unit": "kV"}
